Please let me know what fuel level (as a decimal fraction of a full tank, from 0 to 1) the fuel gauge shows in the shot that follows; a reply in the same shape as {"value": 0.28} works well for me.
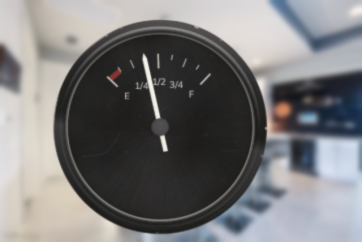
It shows {"value": 0.375}
